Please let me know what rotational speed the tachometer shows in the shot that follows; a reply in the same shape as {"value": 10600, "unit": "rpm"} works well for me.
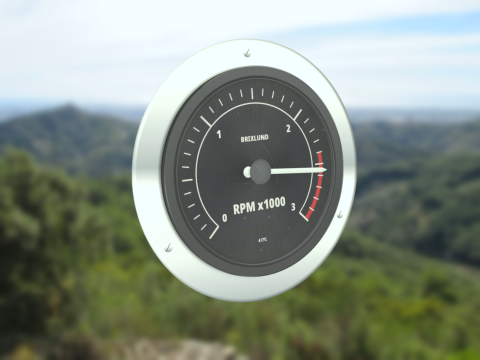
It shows {"value": 2550, "unit": "rpm"}
